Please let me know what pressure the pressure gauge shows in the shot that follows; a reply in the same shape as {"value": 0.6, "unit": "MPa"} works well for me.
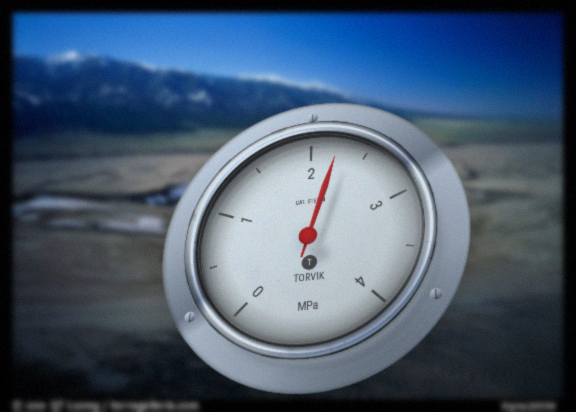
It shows {"value": 2.25, "unit": "MPa"}
